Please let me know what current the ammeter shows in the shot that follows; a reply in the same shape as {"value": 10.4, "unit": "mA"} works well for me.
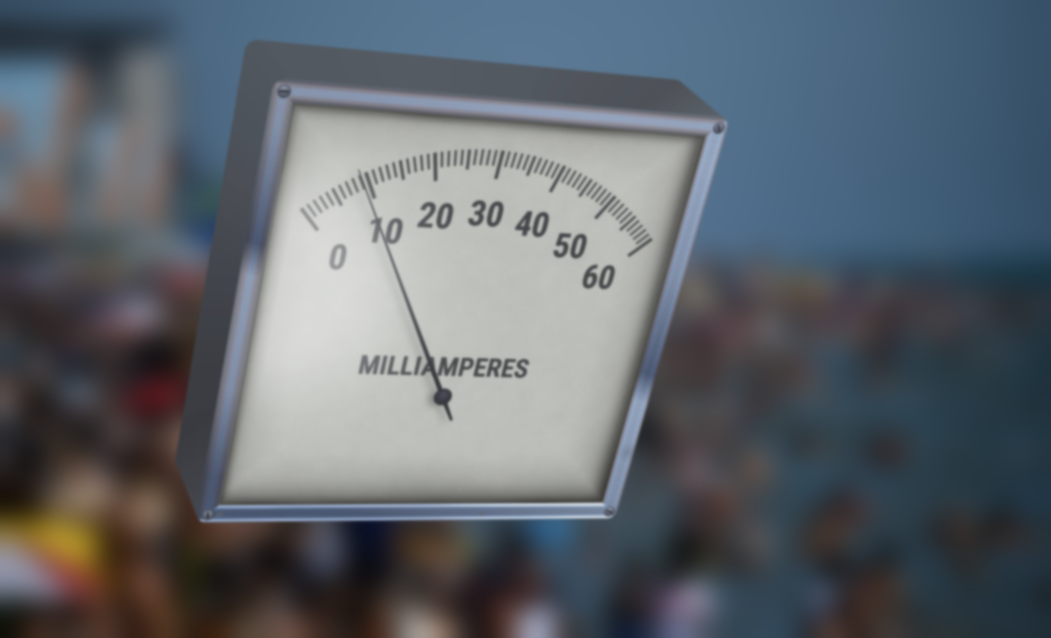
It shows {"value": 9, "unit": "mA"}
